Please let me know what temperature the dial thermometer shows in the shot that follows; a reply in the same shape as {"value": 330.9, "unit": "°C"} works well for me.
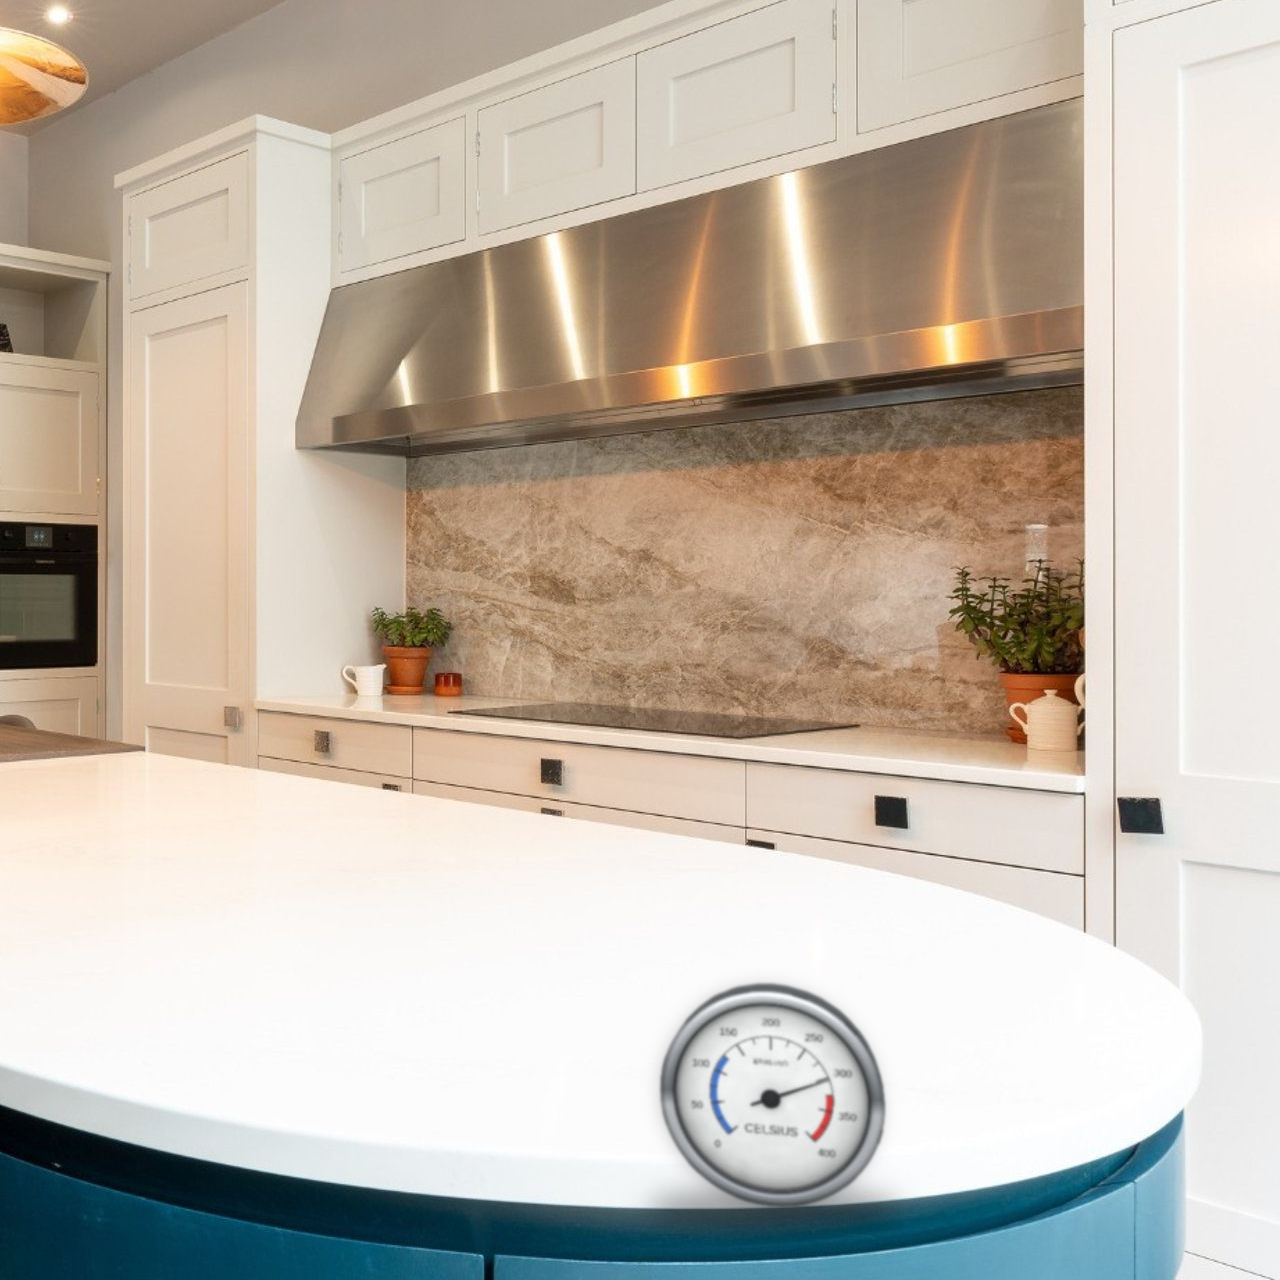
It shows {"value": 300, "unit": "°C"}
